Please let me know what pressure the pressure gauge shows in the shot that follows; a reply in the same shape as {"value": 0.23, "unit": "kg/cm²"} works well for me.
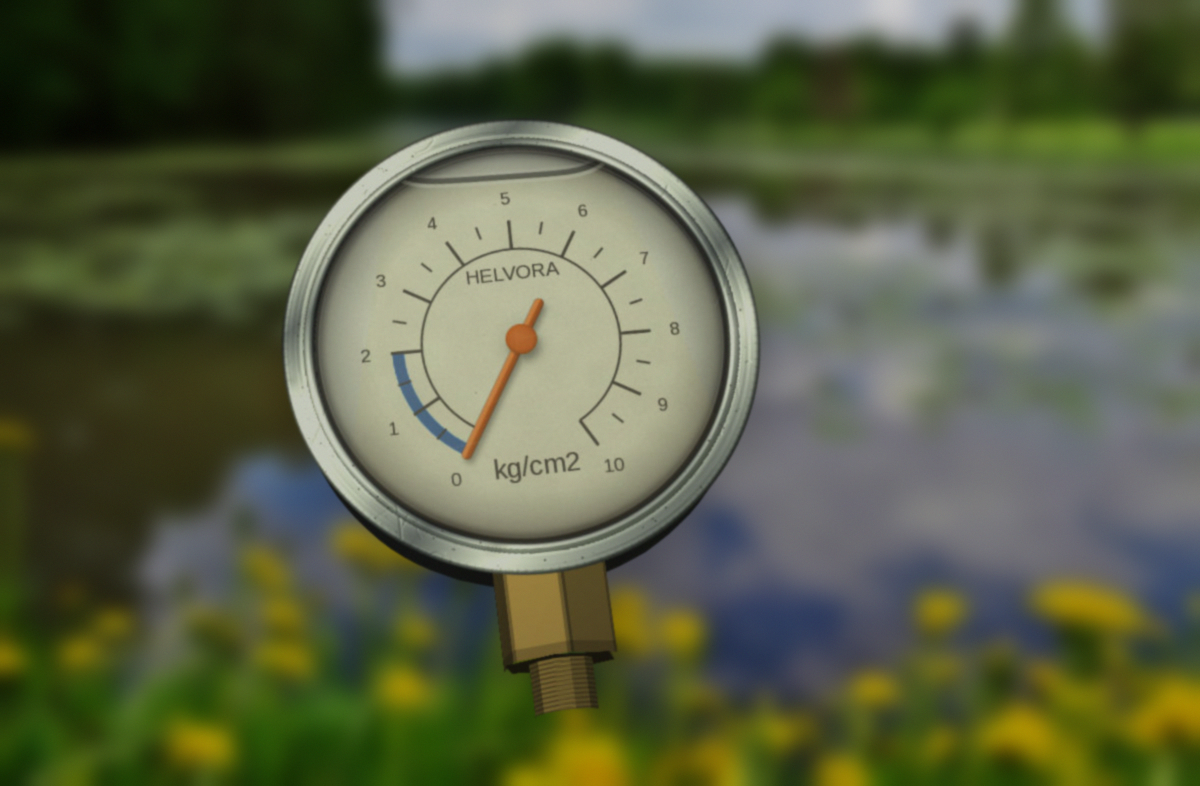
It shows {"value": 0, "unit": "kg/cm²"}
